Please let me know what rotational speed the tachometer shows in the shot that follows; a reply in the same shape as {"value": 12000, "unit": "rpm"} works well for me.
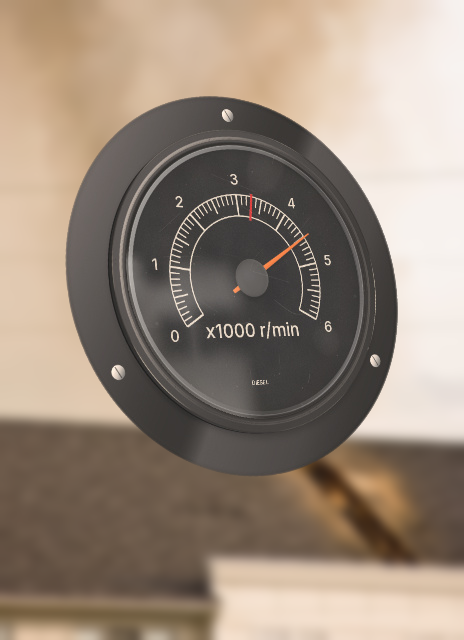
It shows {"value": 4500, "unit": "rpm"}
